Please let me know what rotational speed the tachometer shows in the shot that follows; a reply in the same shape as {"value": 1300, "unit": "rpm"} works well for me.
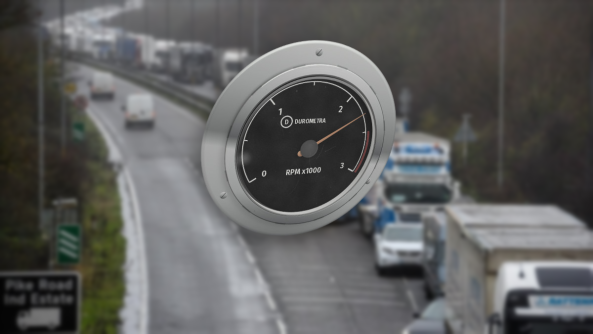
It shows {"value": 2250, "unit": "rpm"}
